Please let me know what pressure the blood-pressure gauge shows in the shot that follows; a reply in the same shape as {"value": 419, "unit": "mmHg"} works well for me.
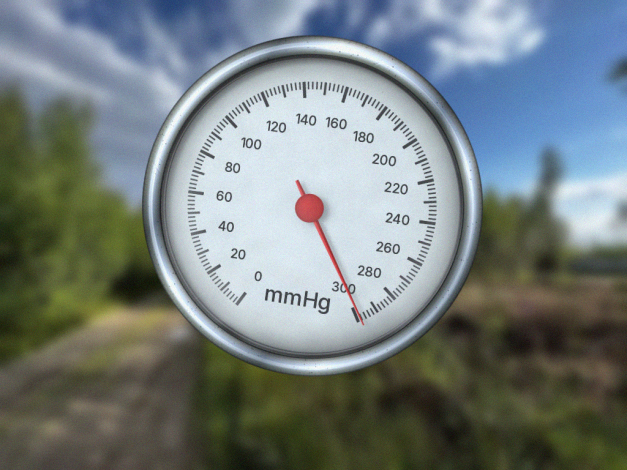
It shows {"value": 298, "unit": "mmHg"}
